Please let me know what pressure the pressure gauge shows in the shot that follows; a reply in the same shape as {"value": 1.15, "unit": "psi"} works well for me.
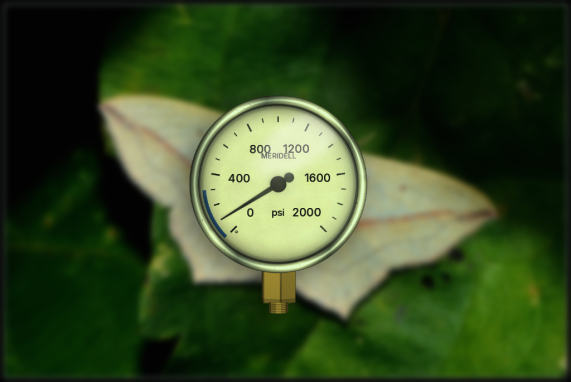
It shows {"value": 100, "unit": "psi"}
